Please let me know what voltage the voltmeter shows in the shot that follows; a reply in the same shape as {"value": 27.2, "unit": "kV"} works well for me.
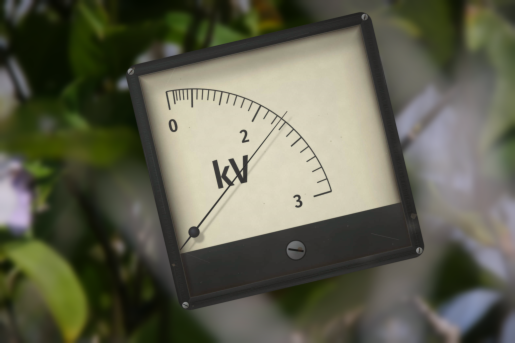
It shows {"value": 2.25, "unit": "kV"}
